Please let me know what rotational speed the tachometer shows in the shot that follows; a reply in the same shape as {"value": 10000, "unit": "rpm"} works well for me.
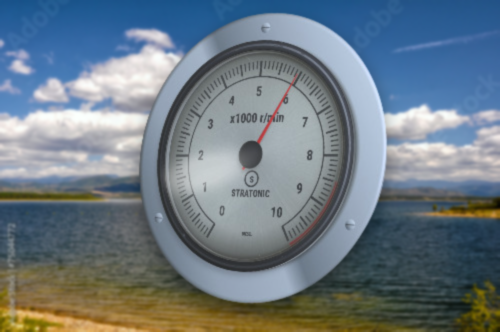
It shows {"value": 6000, "unit": "rpm"}
